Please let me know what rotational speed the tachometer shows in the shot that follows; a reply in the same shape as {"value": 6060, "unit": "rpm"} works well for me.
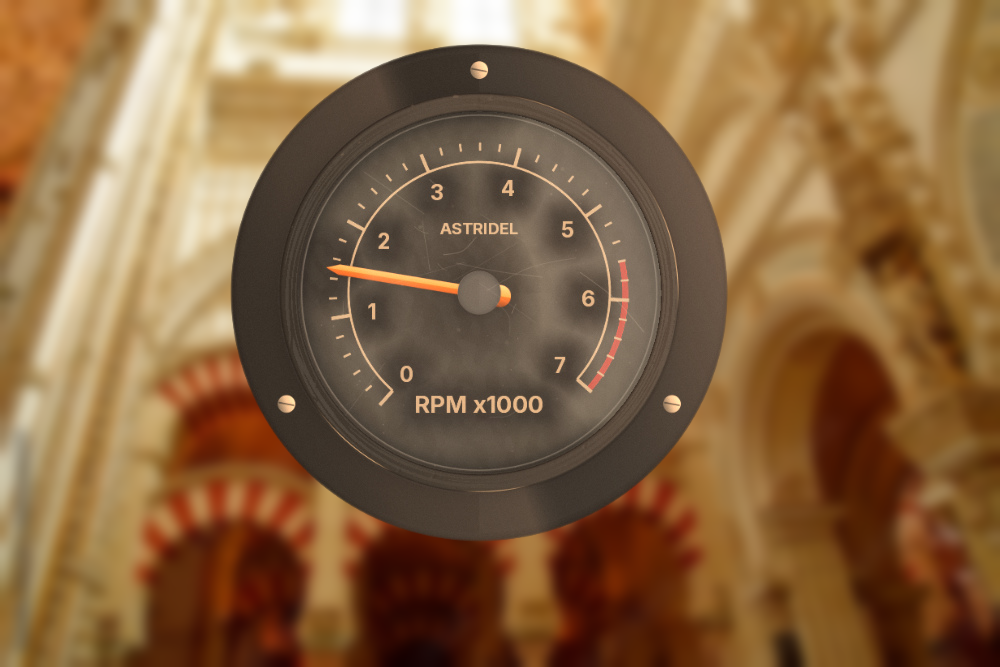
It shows {"value": 1500, "unit": "rpm"}
